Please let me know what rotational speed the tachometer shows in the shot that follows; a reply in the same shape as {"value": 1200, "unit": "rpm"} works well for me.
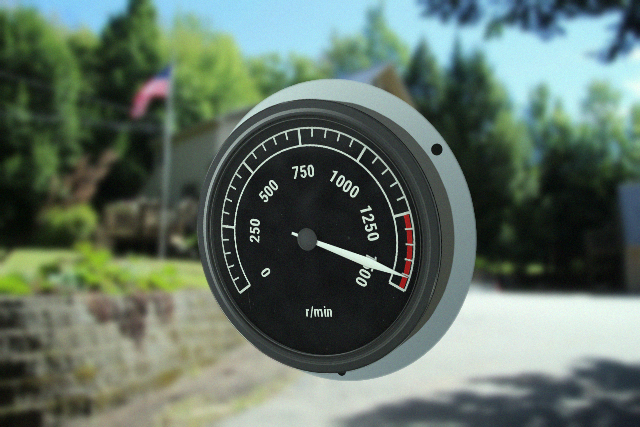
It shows {"value": 1450, "unit": "rpm"}
